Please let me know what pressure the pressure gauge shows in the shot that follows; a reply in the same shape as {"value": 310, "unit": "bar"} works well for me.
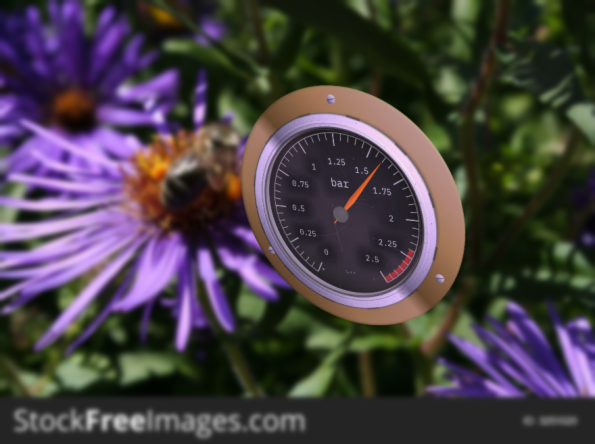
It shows {"value": 1.6, "unit": "bar"}
